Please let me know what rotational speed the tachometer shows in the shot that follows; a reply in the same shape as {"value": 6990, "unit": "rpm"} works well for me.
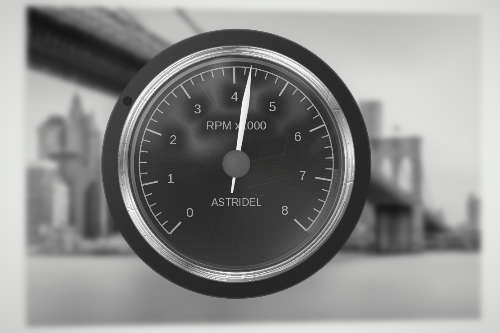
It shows {"value": 4300, "unit": "rpm"}
